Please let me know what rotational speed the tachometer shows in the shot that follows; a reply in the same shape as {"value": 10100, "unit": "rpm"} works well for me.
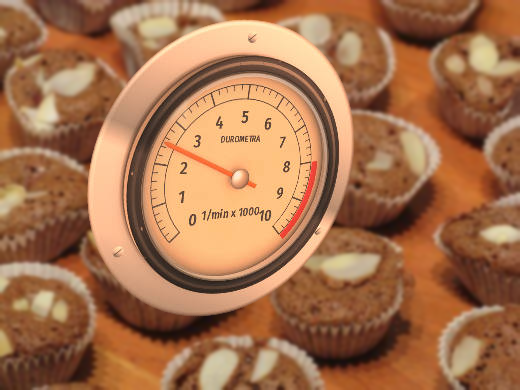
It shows {"value": 2500, "unit": "rpm"}
